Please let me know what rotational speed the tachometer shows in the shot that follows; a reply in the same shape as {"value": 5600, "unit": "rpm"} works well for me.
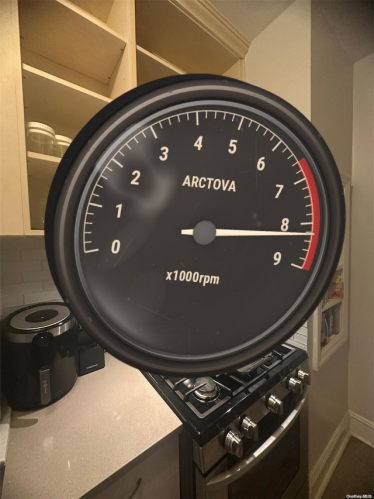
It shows {"value": 8200, "unit": "rpm"}
